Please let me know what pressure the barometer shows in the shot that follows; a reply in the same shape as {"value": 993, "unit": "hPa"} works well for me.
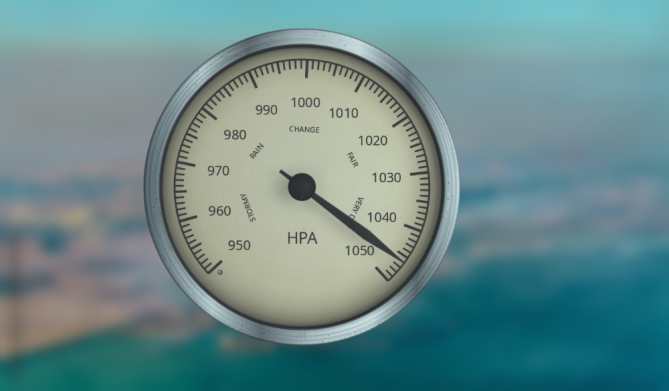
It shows {"value": 1046, "unit": "hPa"}
